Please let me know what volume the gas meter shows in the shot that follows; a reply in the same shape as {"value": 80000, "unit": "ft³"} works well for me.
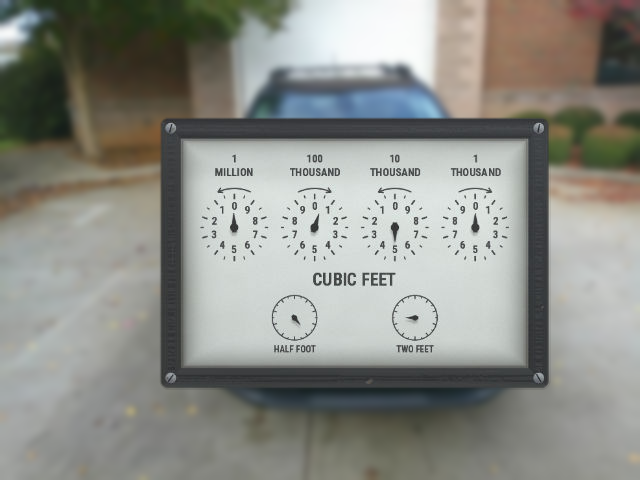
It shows {"value": 5000, "unit": "ft³"}
